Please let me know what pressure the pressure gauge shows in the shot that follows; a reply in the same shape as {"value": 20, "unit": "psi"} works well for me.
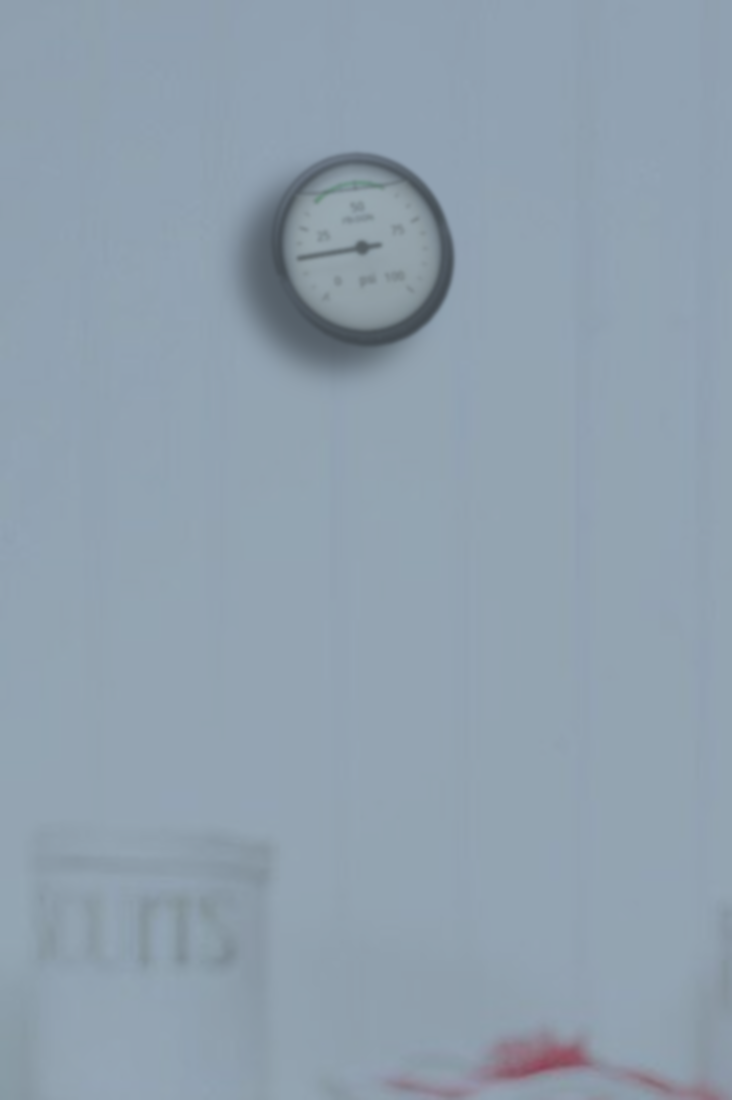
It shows {"value": 15, "unit": "psi"}
